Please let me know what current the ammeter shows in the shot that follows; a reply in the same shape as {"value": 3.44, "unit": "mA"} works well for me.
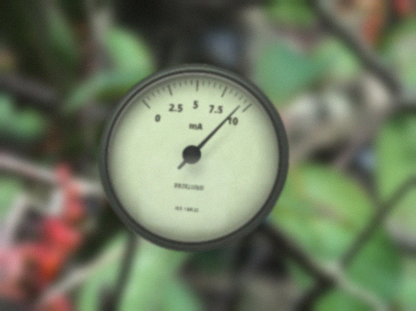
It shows {"value": 9.5, "unit": "mA"}
